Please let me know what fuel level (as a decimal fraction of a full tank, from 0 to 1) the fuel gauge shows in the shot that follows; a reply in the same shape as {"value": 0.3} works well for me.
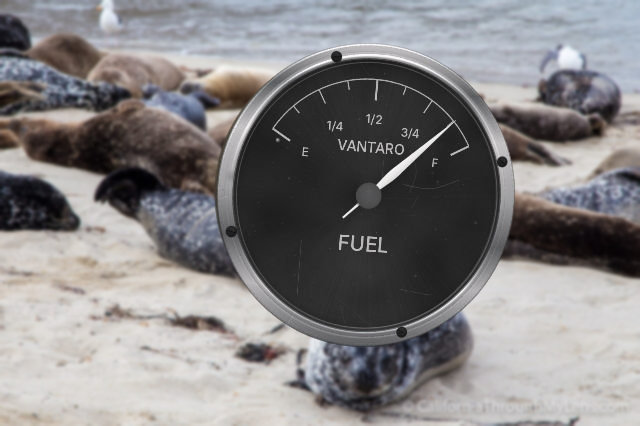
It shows {"value": 0.875}
